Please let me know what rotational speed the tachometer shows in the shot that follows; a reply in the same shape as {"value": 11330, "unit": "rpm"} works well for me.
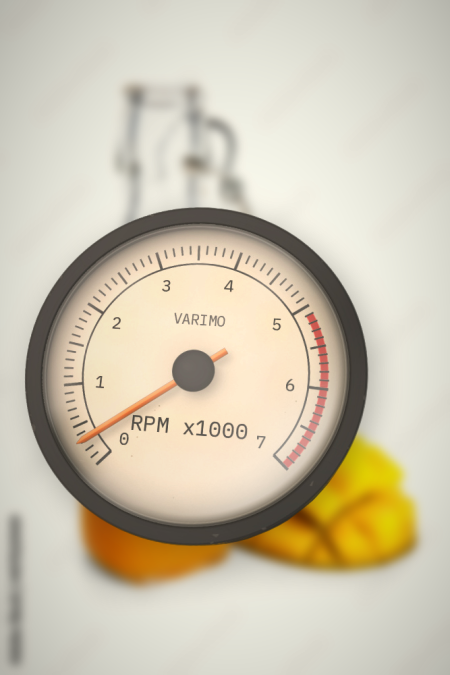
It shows {"value": 300, "unit": "rpm"}
